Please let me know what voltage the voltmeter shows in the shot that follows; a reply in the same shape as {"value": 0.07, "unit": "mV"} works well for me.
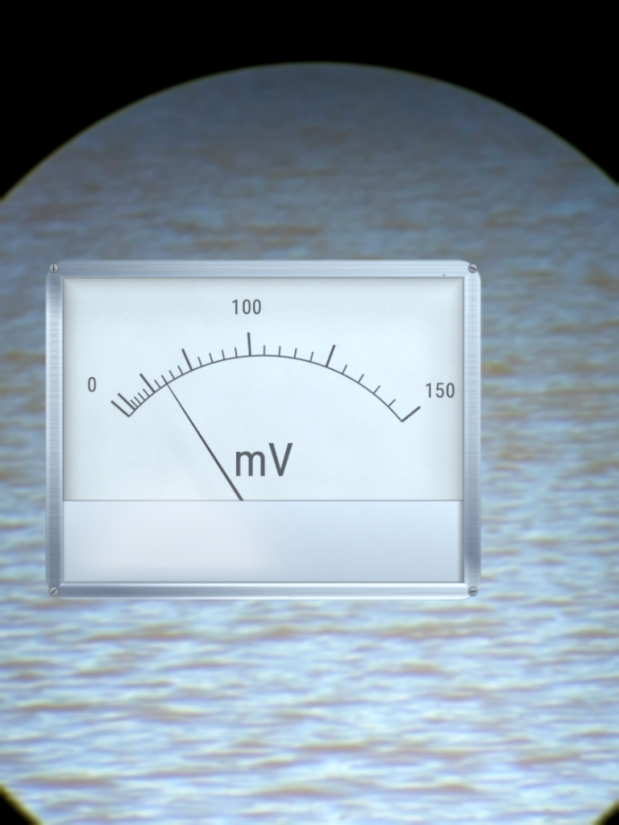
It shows {"value": 60, "unit": "mV"}
